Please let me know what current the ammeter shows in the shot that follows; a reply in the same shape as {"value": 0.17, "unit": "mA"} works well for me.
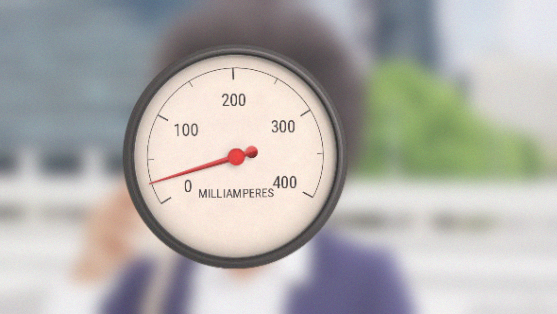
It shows {"value": 25, "unit": "mA"}
